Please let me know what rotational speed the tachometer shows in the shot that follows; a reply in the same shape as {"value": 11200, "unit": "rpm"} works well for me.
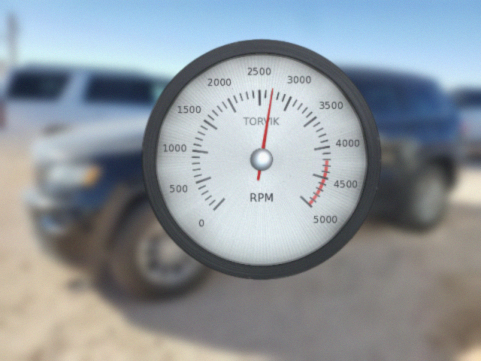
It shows {"value": 2700, "unit": "rpm"}
